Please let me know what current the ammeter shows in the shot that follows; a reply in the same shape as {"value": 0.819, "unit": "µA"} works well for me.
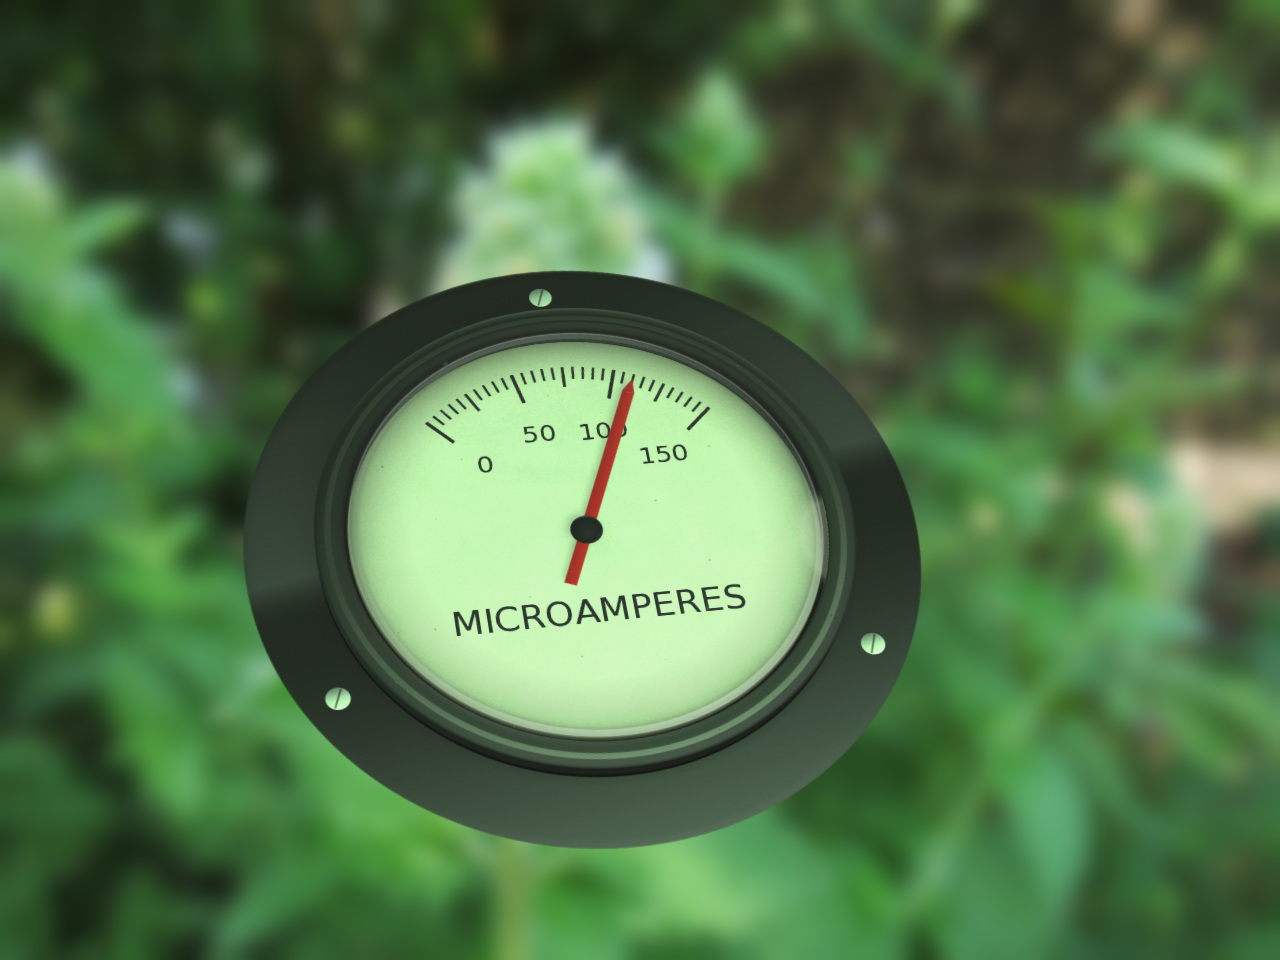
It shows {"value": 110, "unit": "µA"}
